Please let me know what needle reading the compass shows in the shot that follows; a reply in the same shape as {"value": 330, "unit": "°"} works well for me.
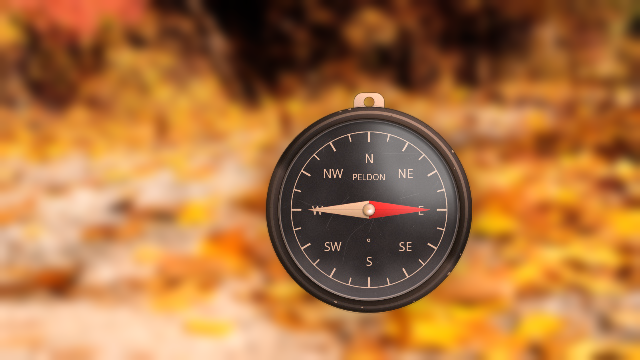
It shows {"value": 90, "unit": "°"}
